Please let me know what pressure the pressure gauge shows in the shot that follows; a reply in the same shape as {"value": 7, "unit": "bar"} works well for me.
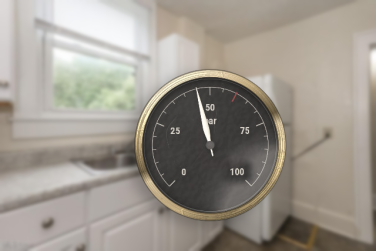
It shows {"value": 45, "unit": "bar"}
